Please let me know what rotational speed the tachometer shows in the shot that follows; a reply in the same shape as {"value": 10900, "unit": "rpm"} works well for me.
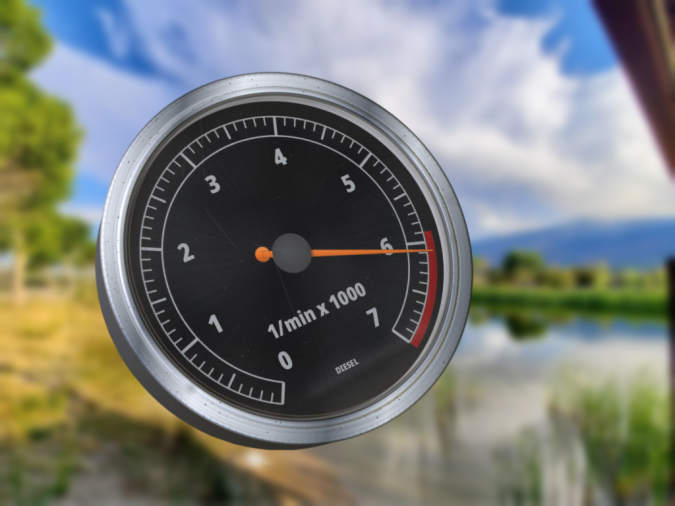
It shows {"value": 6100, "unit": "rpm"}
